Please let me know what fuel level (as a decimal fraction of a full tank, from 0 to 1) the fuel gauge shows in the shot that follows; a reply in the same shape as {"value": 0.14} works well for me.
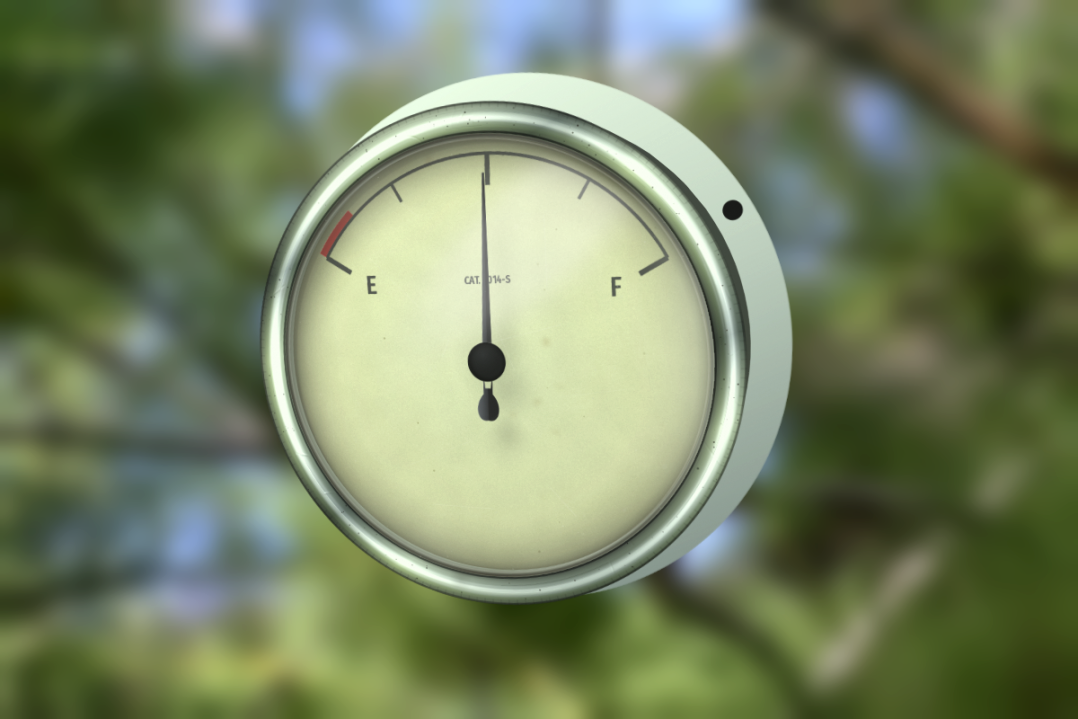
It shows {"value": 0.5}
